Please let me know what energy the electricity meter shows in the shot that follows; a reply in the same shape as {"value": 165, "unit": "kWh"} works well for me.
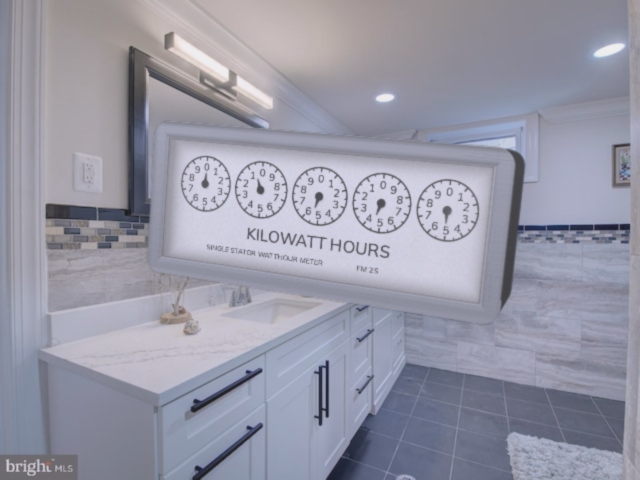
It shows {"value": 545, "unit": "kWh"}
